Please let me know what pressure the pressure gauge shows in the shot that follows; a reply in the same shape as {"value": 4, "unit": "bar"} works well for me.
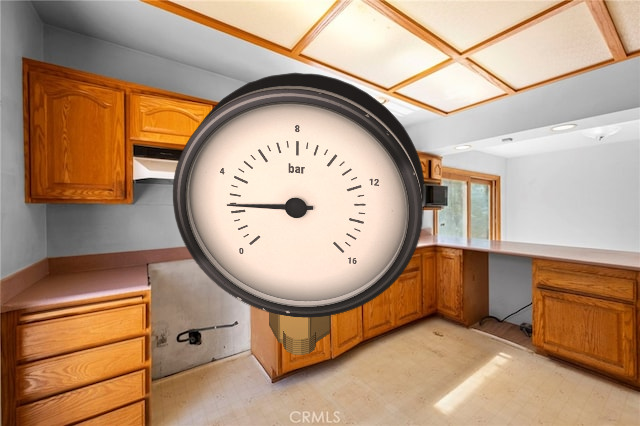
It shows {"value": 2.5, "unit": "bar"}
